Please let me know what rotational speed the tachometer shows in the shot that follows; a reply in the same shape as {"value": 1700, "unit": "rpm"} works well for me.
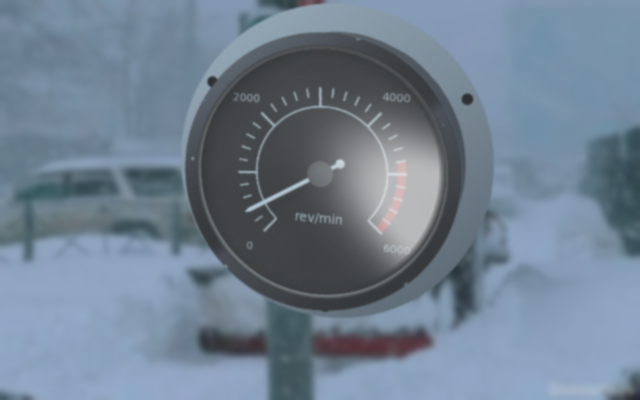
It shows {"value": 400, "unit": "rpm"}
